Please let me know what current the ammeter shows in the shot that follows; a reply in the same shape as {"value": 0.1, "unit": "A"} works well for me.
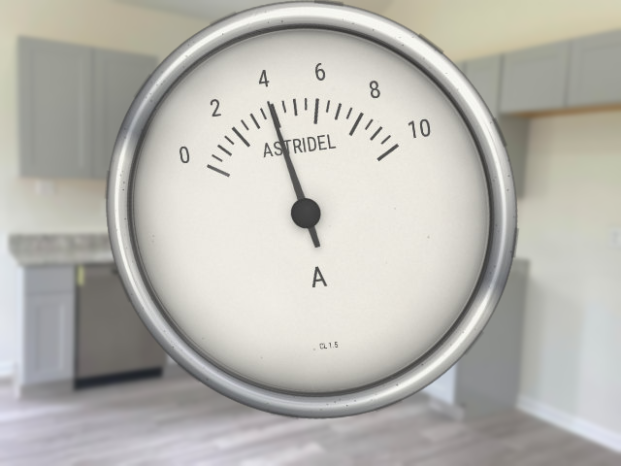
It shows {"value": 4, "unit": "A"}
